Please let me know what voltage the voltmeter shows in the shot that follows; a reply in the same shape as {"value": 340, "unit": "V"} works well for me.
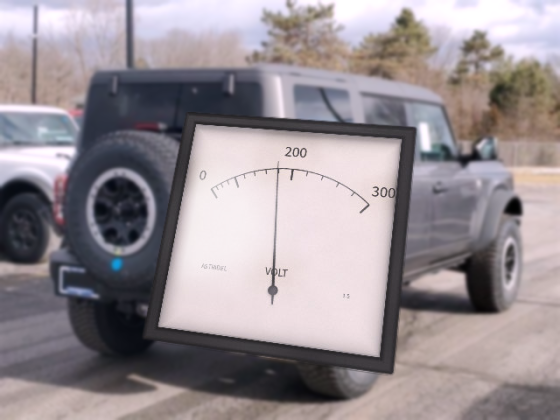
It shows {"value": 180, "unit": "V"}
